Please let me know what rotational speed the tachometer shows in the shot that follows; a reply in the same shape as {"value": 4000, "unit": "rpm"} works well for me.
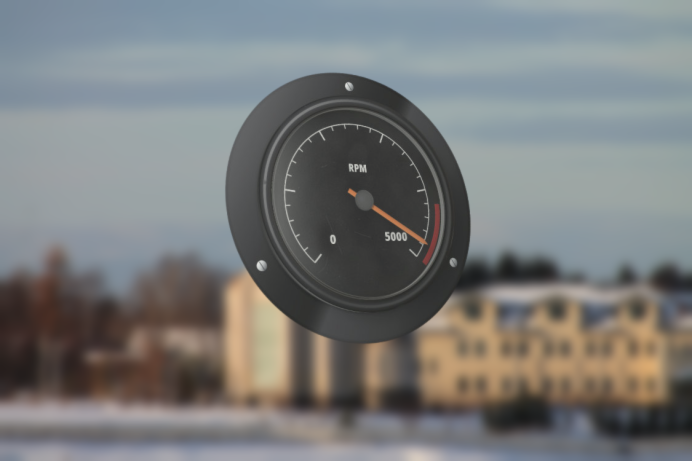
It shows {"value": 4800, "unit": "rpm"}
